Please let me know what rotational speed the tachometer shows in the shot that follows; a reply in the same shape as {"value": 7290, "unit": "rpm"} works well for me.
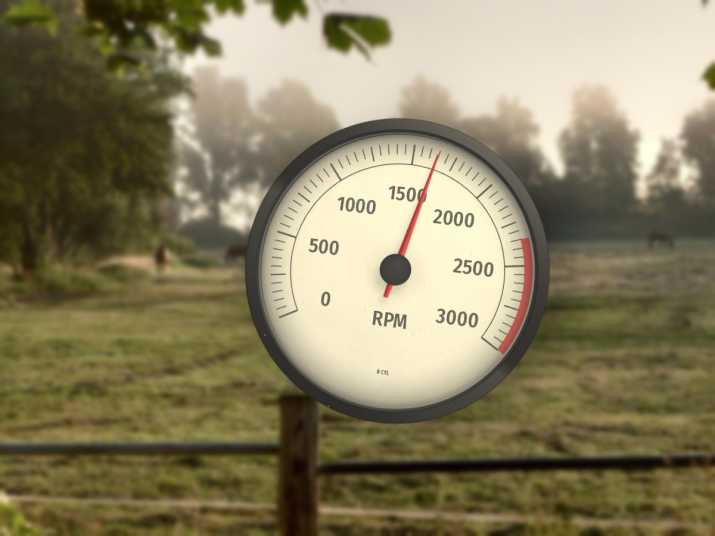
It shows {"value": 1650, "unit": "rpm"}
